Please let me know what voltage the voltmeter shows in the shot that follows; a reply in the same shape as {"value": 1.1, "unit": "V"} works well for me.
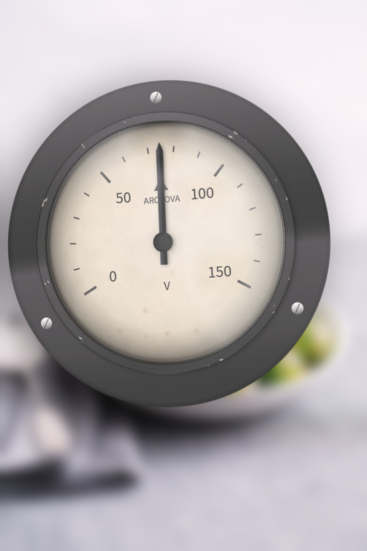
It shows {"value": 75, "unit": "V"}
